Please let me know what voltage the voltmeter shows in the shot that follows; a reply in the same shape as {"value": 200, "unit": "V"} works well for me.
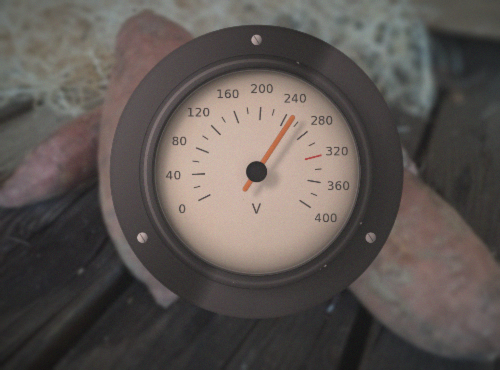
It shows {"value": 250, "unit": "V"}
